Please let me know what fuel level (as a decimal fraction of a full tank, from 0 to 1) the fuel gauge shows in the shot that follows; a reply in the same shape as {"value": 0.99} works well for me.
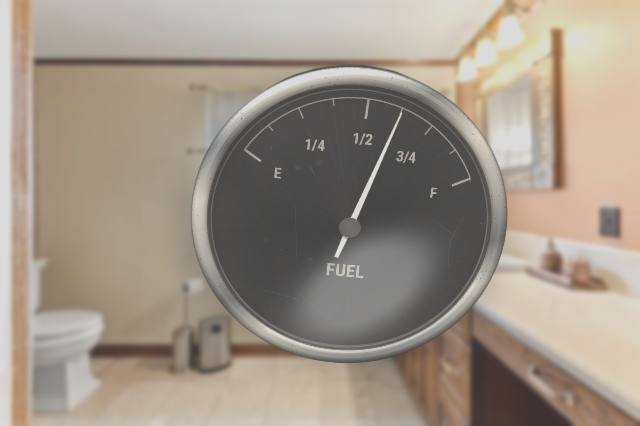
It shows {"value": 0.625}
